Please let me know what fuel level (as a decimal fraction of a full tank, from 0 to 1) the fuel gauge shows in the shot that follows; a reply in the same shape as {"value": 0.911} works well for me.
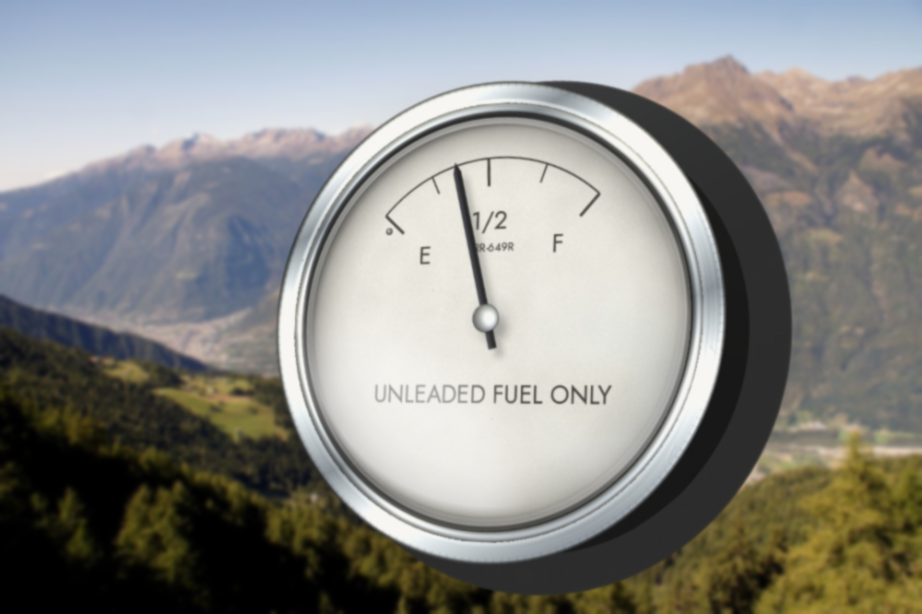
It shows {"value": 0.375}
